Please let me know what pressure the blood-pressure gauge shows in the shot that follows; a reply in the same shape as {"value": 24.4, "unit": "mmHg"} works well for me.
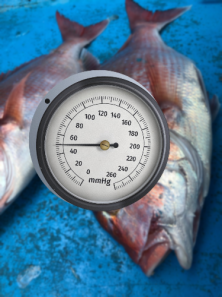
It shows {"value": 50, "unit": "mmHg"}
